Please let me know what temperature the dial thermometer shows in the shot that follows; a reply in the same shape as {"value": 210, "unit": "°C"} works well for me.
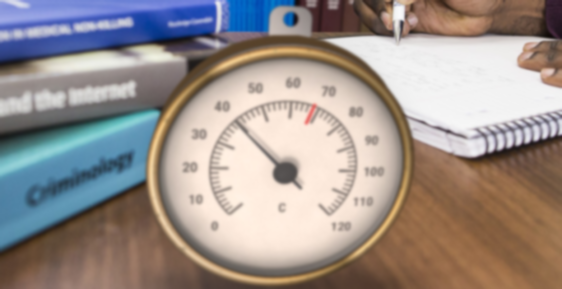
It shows {"value": 40, "unit": "°C"}
